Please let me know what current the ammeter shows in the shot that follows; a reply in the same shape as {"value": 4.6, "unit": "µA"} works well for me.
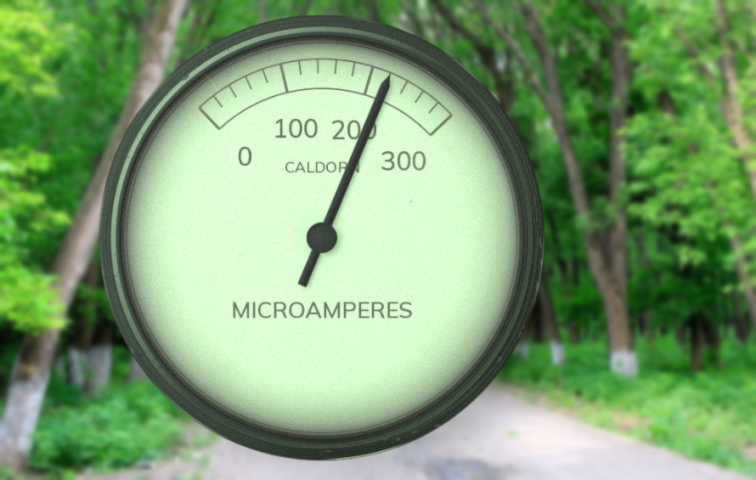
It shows {"value": 220, "unit": "µA"}
